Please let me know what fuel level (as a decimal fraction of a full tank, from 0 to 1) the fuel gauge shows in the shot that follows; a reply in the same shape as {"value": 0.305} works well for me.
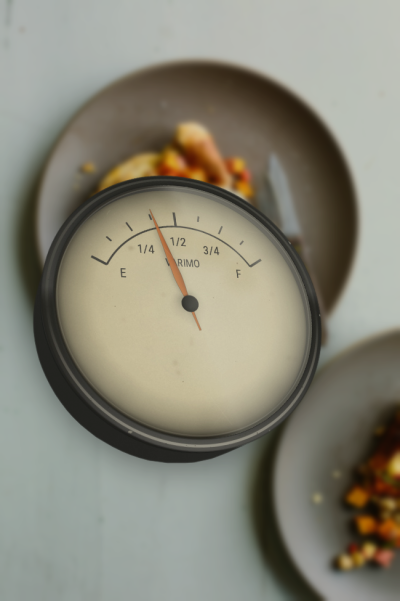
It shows {"value": 0.375}
